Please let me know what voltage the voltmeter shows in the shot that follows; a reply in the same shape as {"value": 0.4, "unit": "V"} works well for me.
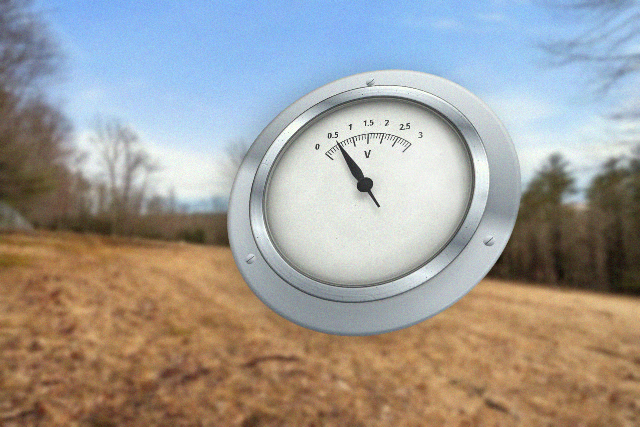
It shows {"value": 0.5, "unit": "V"}
